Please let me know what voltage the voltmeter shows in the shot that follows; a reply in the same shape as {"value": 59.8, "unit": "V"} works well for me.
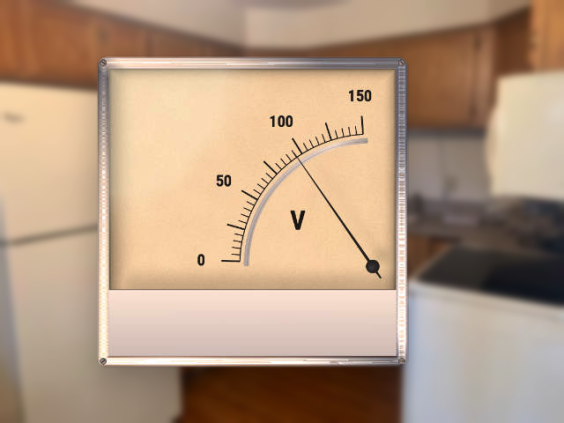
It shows {"value": 95, "unit": "V"}
